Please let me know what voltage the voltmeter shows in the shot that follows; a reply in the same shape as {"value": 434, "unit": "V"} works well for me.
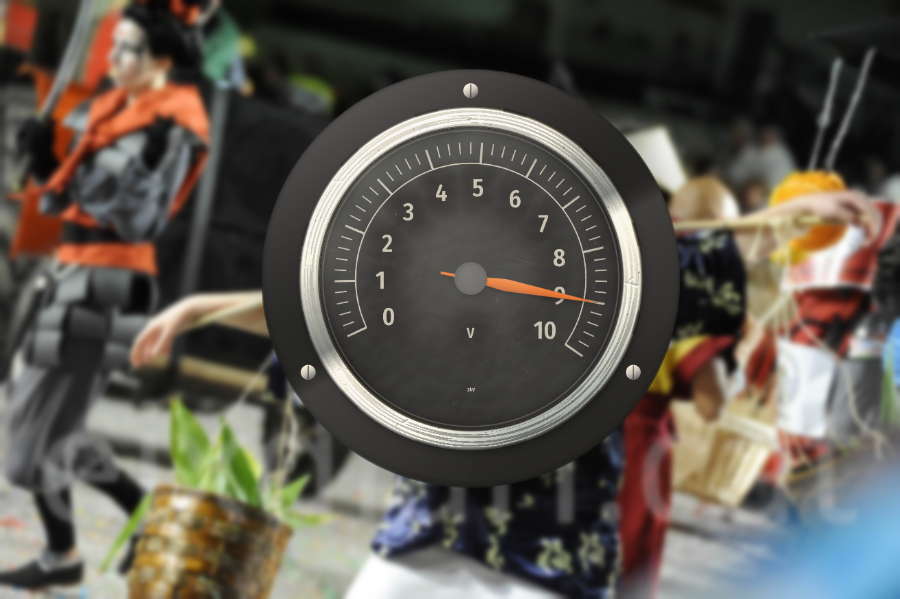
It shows {"value": 9, "unit": "V"}
